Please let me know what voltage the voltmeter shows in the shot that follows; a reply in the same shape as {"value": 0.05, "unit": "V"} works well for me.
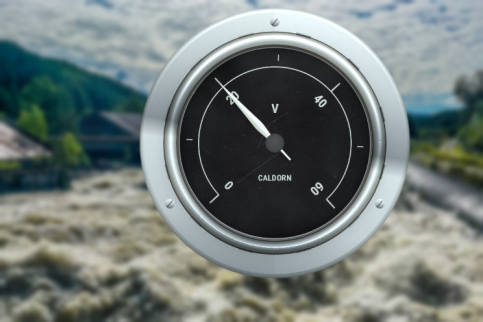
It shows {"value": 20, "unit": "V"}
